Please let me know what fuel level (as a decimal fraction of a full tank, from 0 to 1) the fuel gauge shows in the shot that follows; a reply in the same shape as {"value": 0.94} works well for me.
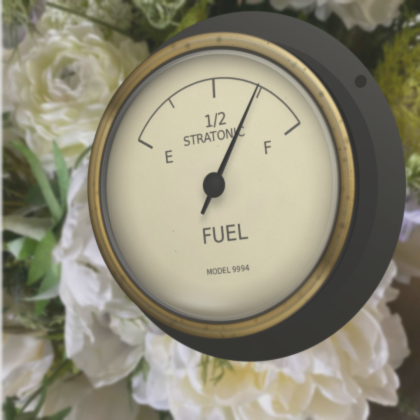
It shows {"value": 0.75}
